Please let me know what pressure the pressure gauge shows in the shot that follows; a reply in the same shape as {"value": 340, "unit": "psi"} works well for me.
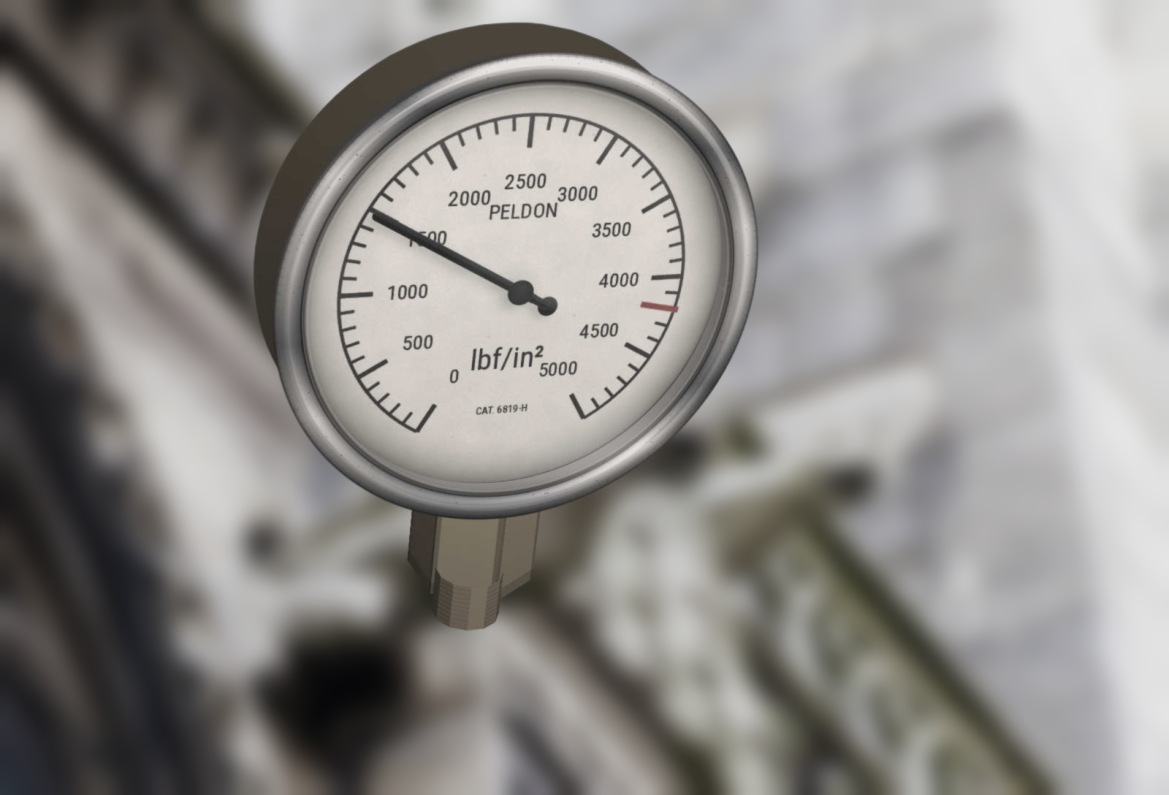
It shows {"value": 1500, "unit": "psi"}
